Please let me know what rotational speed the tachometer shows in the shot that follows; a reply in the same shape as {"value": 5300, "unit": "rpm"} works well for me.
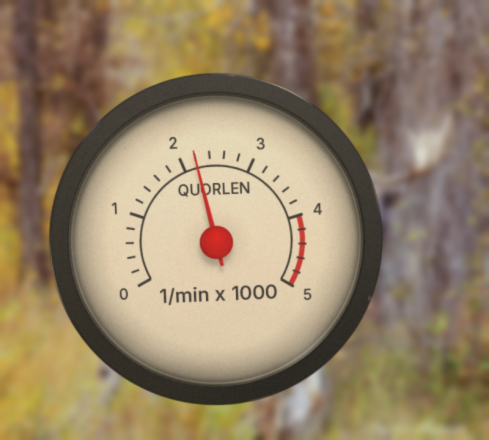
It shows {"value": 2200, "unit": "rpm"}
